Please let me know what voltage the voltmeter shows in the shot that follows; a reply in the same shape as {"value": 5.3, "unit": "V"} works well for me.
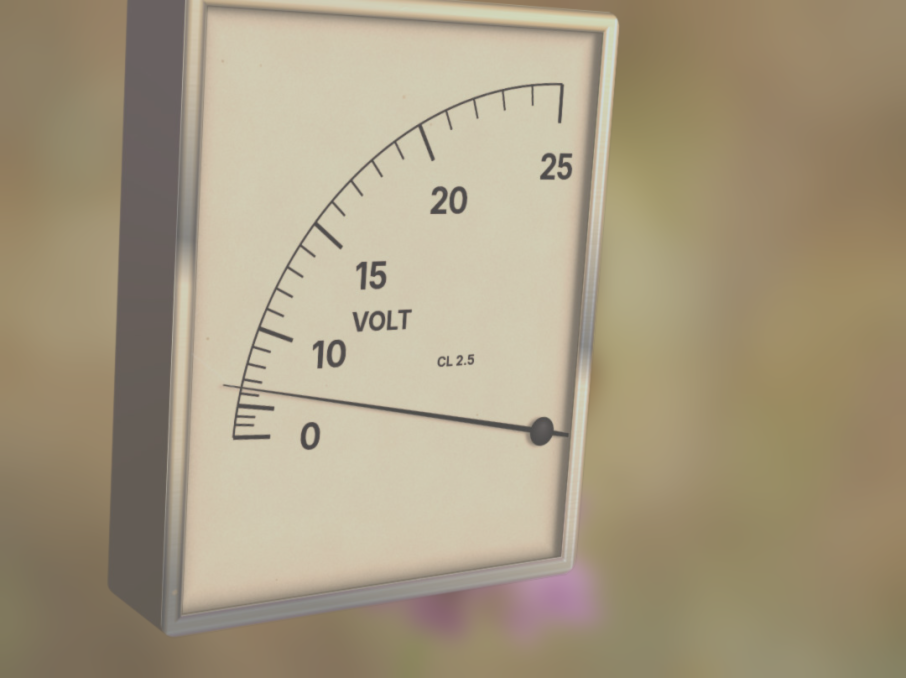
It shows {"value": 6.5, "unit": "V"}
